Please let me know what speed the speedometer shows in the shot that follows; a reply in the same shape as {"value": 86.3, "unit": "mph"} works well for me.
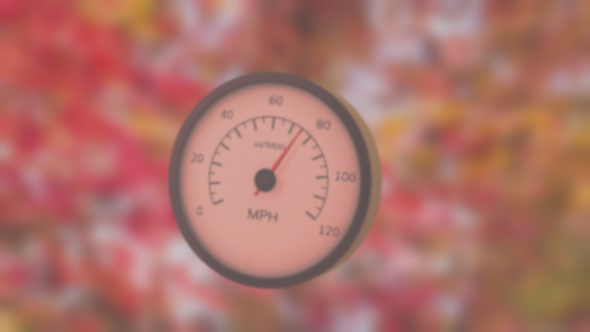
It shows {"value": 75, "unit": "mph"}
